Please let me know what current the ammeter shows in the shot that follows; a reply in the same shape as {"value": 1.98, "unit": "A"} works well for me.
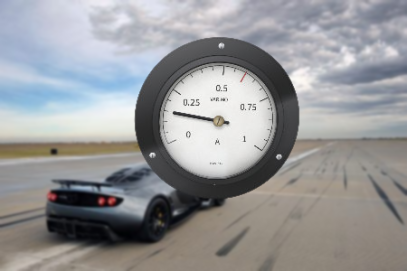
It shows {"value": 0.15, "unit": "A"}
